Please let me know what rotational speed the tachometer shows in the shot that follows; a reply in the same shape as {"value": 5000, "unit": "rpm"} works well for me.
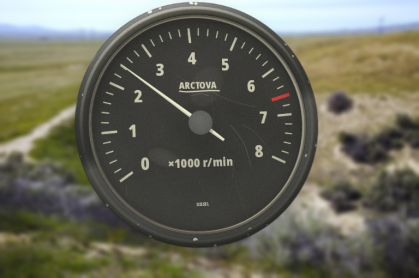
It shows {"value": 2400, "unit": "rpm"}
